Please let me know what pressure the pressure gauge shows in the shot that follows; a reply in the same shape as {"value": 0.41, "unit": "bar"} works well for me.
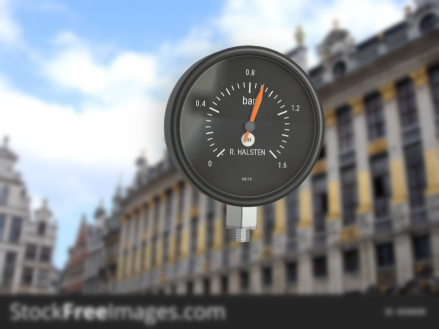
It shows {"value": 0.9, "unit": "bar"}
